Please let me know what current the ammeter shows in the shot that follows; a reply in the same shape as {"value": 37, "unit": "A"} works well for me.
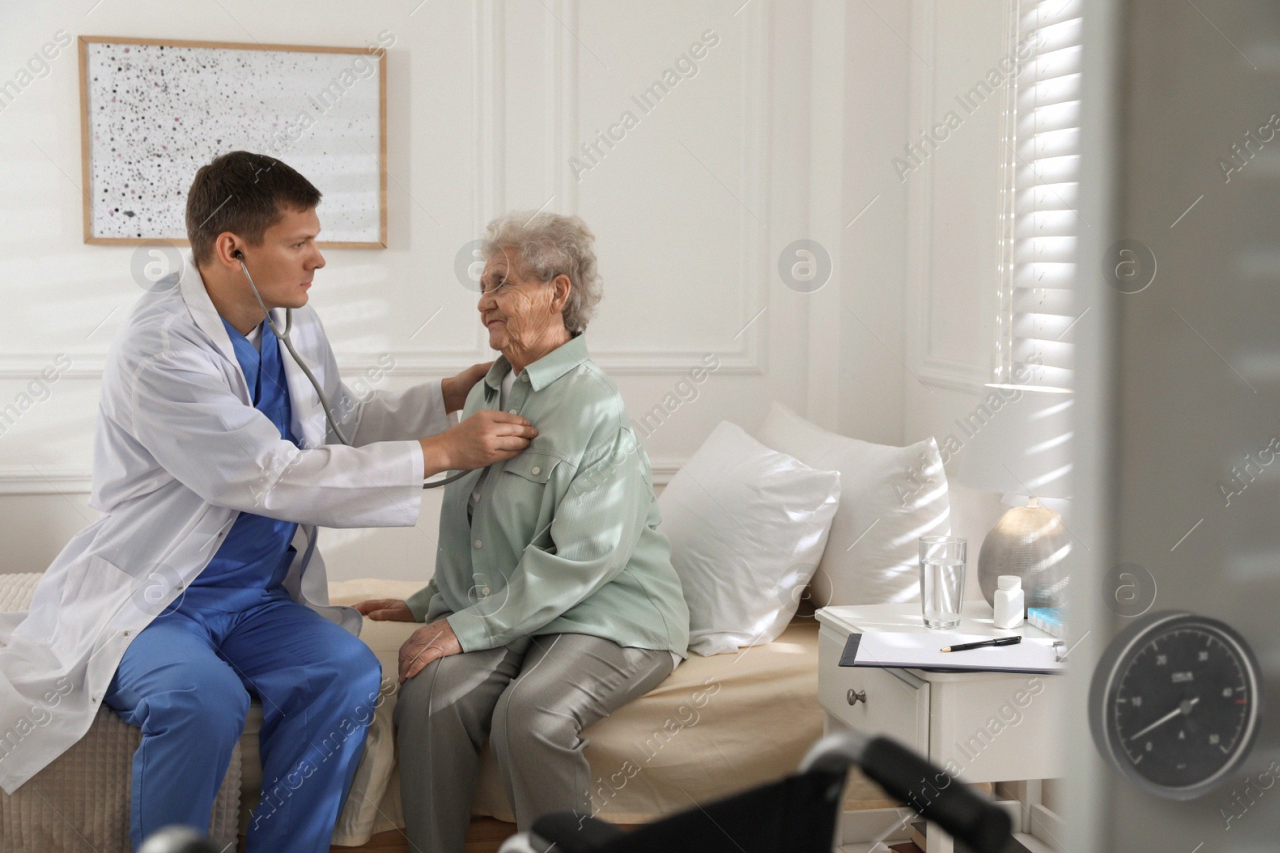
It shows {"value": 4, "unit": "A"}
